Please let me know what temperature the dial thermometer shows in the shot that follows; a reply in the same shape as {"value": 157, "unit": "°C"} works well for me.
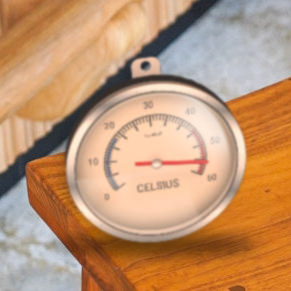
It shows {"value": 55, "unit": "°C"}
